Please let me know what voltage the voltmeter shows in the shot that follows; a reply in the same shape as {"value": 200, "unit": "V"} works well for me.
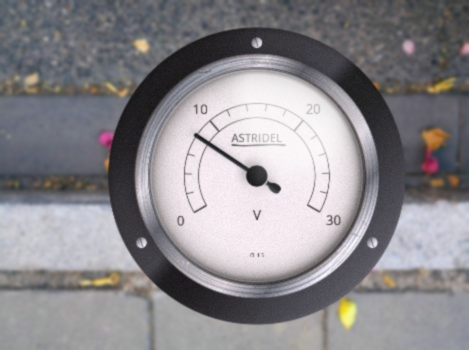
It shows {"value": 8, "unit": "V"}
